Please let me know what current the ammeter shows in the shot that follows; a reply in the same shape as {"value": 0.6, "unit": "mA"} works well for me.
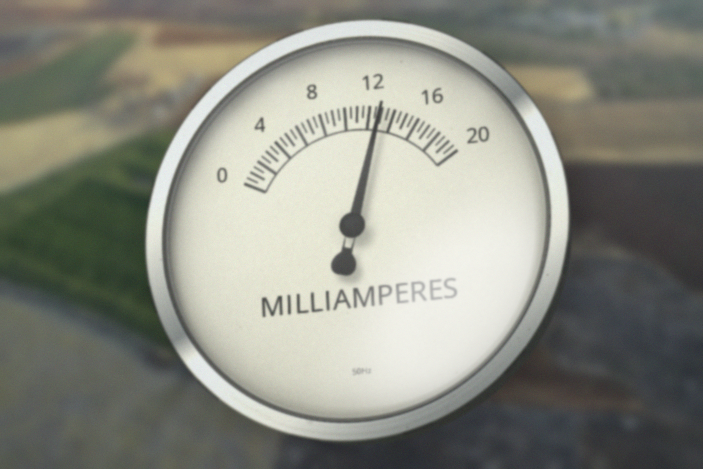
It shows {"value": 13, "unit": "mA"}
